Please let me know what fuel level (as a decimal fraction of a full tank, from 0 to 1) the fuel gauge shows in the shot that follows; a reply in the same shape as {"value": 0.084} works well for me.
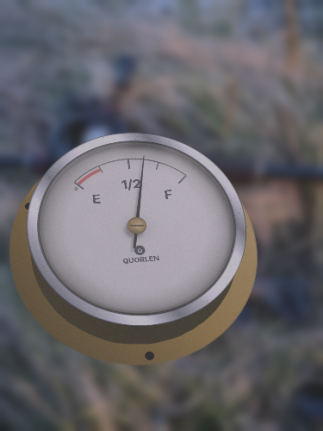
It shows {"value": 0.625}
